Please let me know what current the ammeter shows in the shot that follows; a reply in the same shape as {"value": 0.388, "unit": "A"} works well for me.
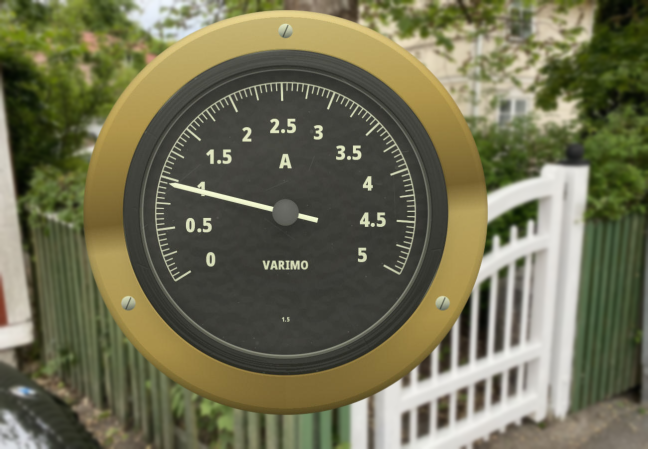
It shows {"value": 0.95, "unit": "A"}
